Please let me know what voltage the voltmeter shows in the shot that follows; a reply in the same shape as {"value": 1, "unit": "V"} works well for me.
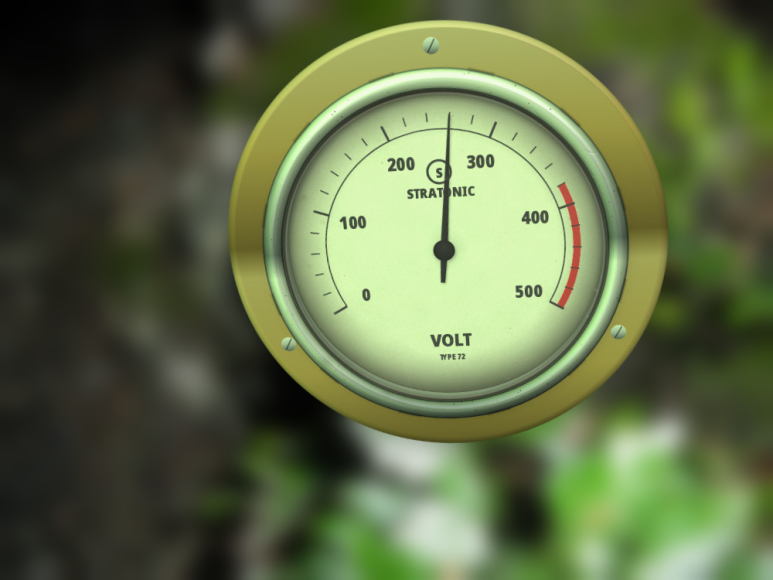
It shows {"value": 260, "unit": "V"}
